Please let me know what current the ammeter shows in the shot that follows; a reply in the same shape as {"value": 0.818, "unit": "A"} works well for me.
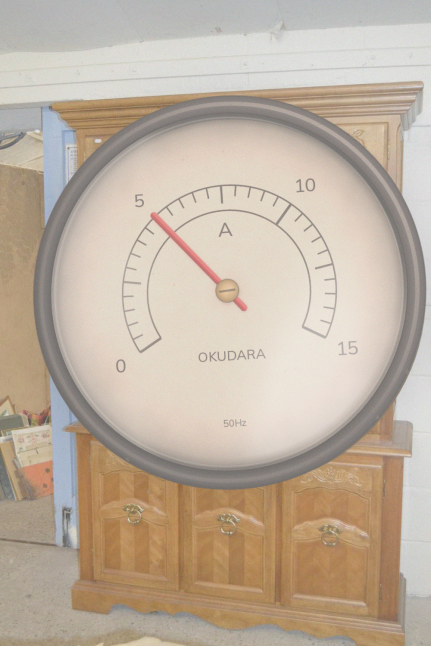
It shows {"value": 5, "unit": "A"}
